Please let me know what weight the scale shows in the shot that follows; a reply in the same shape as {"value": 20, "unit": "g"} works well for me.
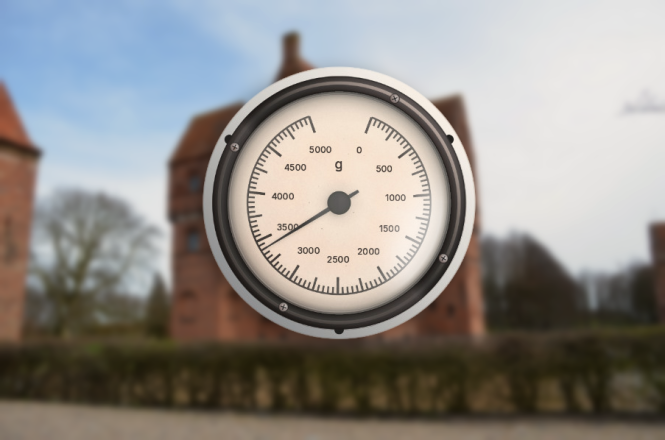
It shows {"value": 3400, "unit": "g"}
